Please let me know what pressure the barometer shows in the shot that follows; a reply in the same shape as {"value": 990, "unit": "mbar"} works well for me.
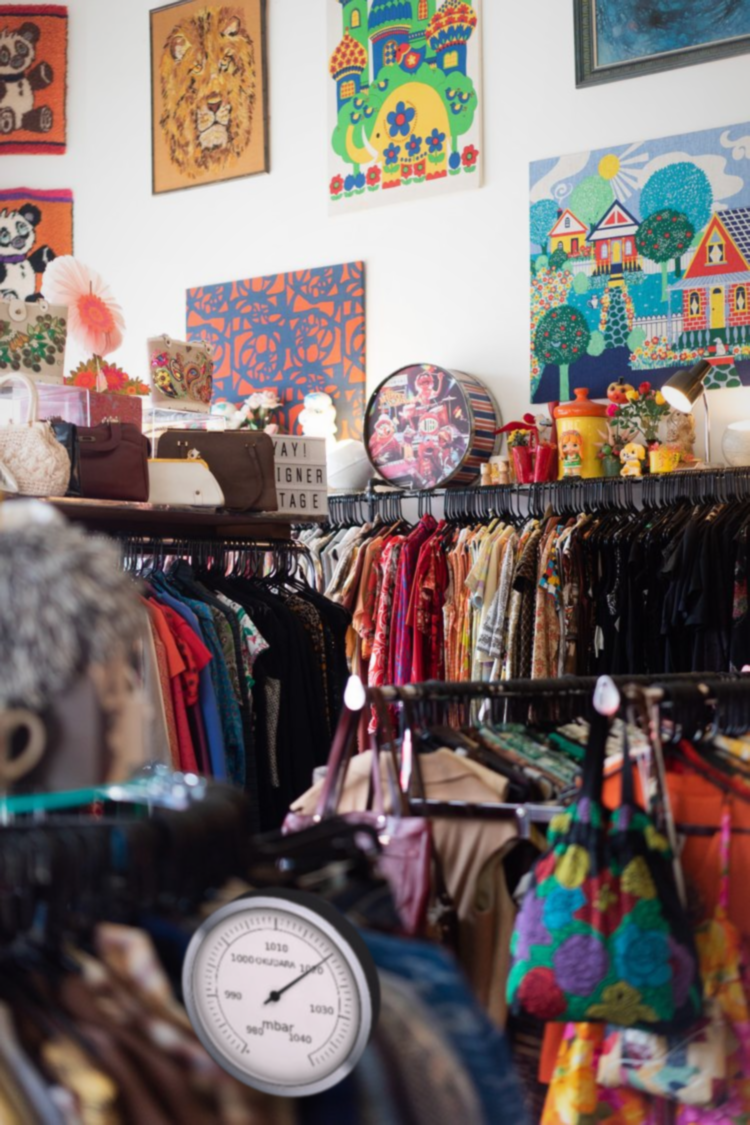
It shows {"value": 1020, "unit": "mbar"}
